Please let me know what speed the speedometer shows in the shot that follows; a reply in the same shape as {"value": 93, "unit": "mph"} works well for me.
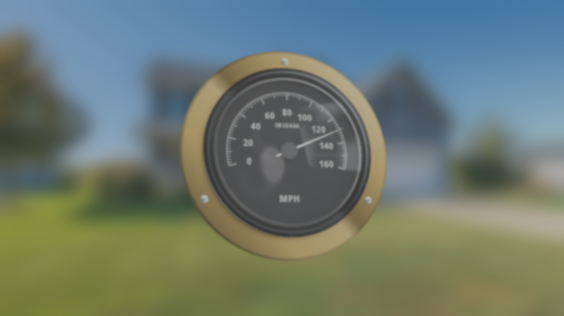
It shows {"value": 130, "unit": "mph"}
